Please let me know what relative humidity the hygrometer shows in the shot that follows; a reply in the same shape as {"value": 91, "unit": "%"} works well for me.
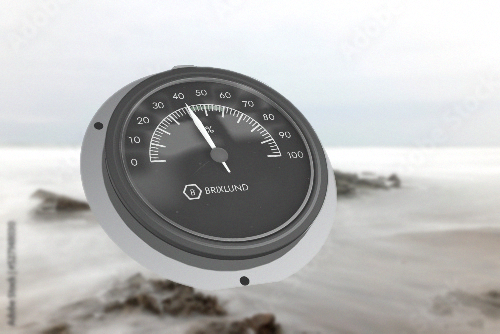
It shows {"value": 40, "unit": "%"}
